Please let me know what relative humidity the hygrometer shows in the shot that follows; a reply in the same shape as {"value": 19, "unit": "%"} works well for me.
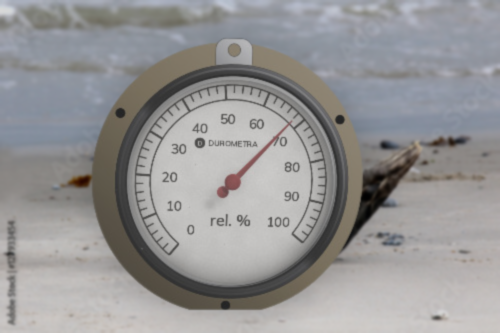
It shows {"value": 68, "unit": "%"}
